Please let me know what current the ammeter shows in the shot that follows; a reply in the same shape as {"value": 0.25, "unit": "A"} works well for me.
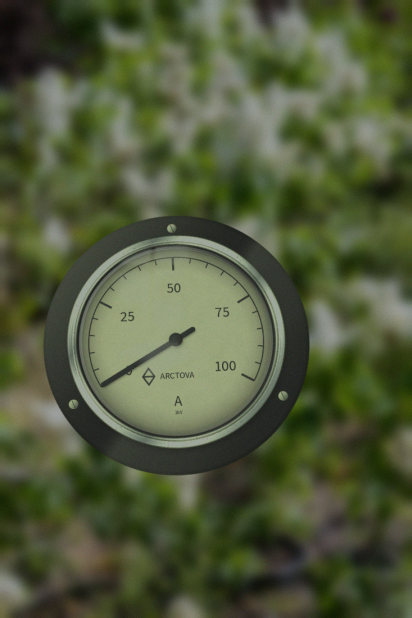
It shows {"value": 0, "unit": "A"}
